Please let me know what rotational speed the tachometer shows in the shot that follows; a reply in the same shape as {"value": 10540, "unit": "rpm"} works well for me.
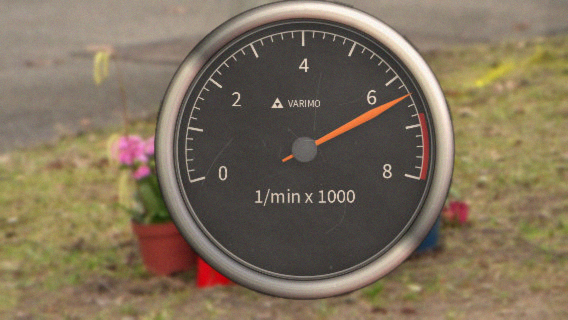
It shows {"value": 6400, "unit": "rpm"}
